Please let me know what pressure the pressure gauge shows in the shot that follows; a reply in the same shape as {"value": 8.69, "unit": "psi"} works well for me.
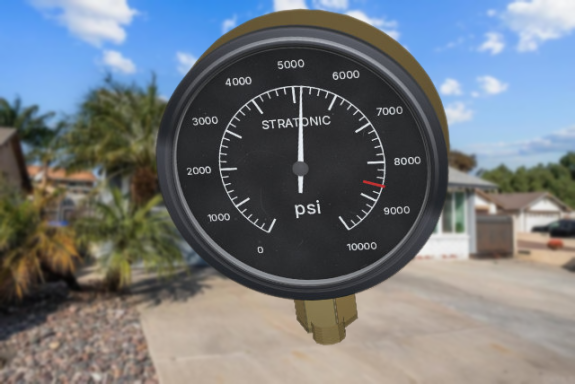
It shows {"value": 5200, "unit": "psi"}
